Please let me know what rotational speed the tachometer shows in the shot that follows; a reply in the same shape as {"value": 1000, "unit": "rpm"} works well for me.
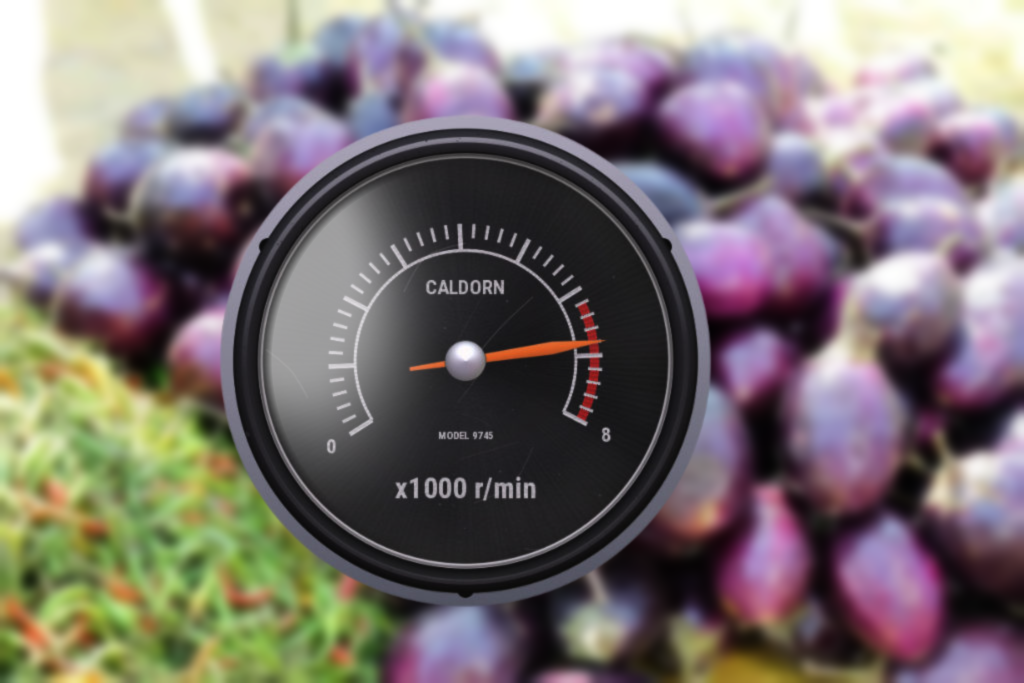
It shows {"value": 6800, "unit": "rpm"}
